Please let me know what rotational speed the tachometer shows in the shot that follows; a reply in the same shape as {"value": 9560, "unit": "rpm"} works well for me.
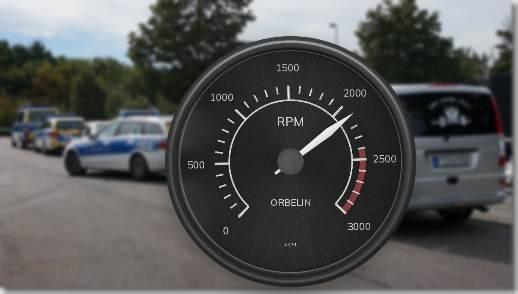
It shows {"value": 2100, "unit": "rpm"}
